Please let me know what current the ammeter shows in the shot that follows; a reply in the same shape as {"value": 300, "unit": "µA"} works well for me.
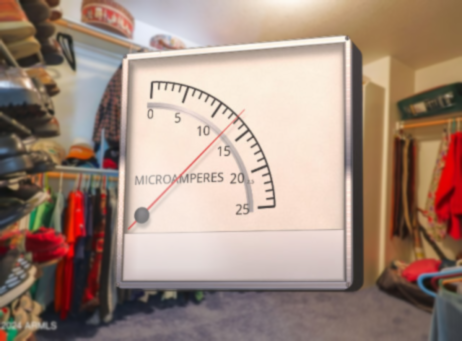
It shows {"value": 13, "unit": "µA"}
